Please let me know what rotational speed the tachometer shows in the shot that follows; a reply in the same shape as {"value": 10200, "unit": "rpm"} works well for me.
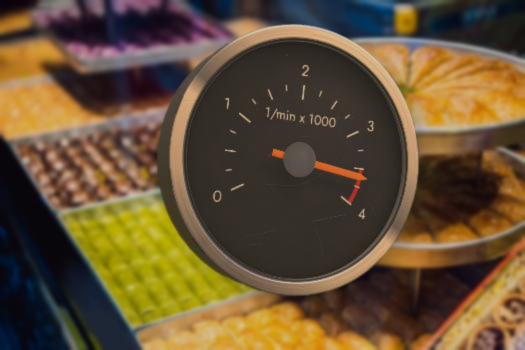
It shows {"value": 3625, "unit": "rpm"}
